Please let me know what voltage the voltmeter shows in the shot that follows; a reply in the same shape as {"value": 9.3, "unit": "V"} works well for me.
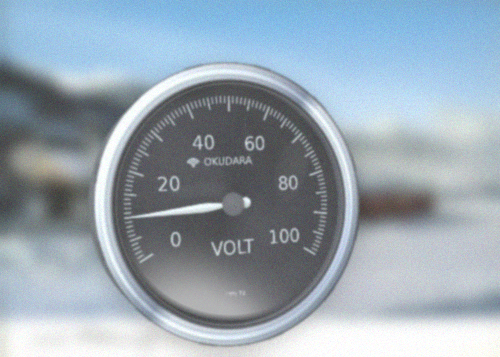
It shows {"value": 10, "unit": "V"}
